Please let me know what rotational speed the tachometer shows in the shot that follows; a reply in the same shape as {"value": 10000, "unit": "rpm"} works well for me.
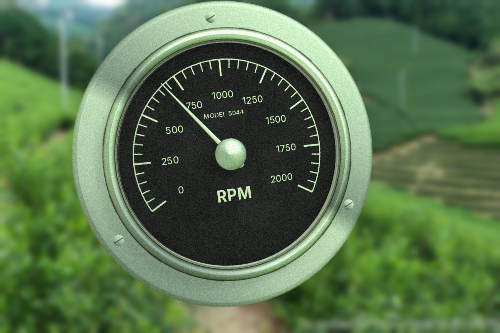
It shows {"value": 675, "unit": "rpm"}
